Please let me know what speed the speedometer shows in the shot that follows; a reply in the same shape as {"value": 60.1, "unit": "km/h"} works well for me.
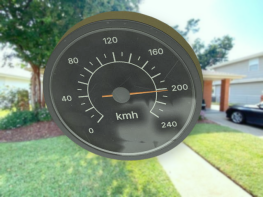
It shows {"value": 200, "unit": "km/h"}
